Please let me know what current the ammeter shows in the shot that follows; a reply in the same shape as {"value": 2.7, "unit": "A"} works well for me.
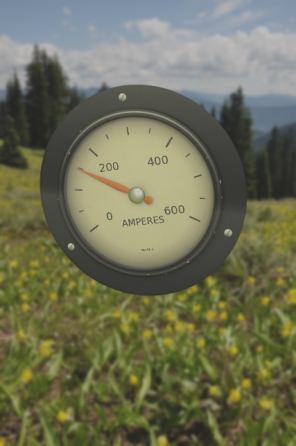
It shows {"value": 150, "unit": "A"}
